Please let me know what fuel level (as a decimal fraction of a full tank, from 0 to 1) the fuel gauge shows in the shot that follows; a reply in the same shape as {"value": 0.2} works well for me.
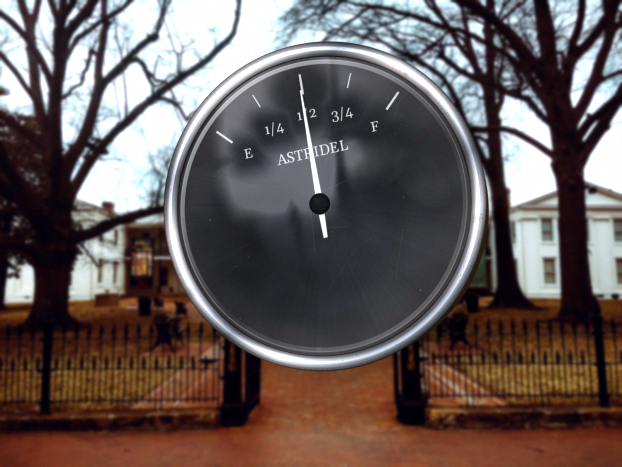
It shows {"value": 0.5}
